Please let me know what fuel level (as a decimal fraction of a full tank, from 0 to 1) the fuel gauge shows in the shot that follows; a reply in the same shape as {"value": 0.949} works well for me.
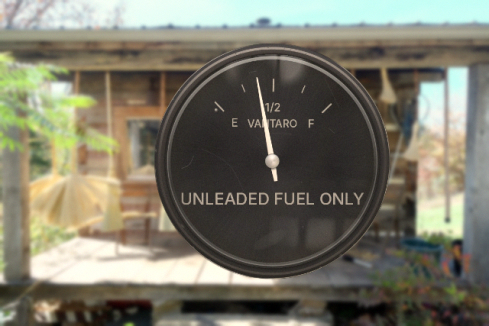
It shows {"value": 0.375}
